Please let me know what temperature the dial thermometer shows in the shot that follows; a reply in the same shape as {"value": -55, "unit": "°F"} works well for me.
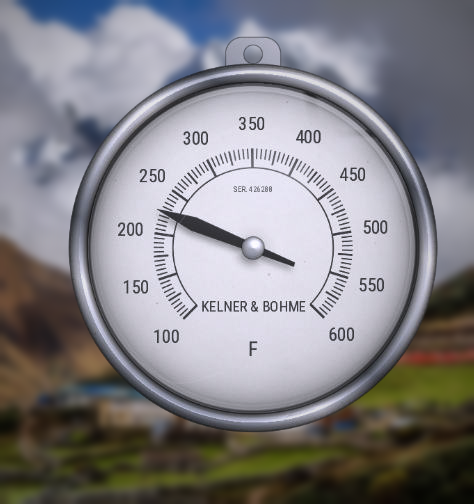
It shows {"value": 225, "unit": "°F"}
